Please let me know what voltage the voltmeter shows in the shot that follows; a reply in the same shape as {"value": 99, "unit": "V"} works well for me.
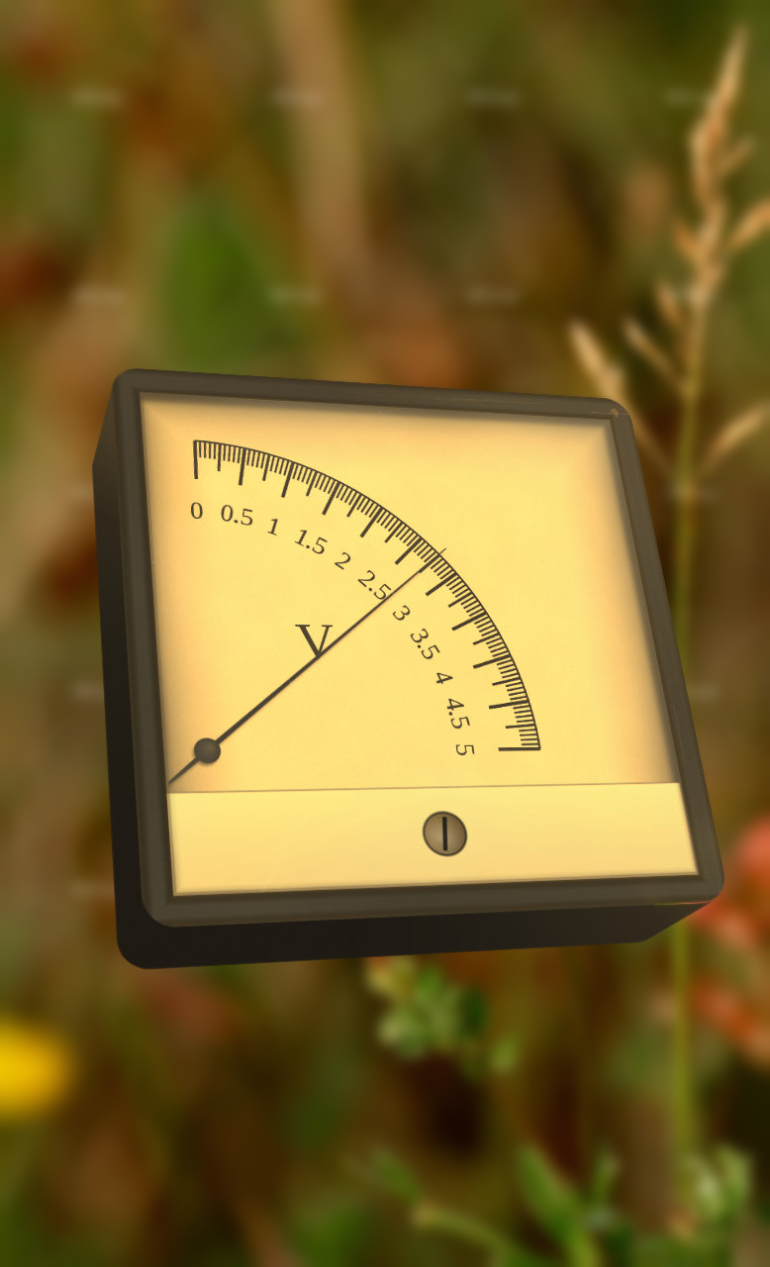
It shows {"value": 2.75, "unit": "V"}
